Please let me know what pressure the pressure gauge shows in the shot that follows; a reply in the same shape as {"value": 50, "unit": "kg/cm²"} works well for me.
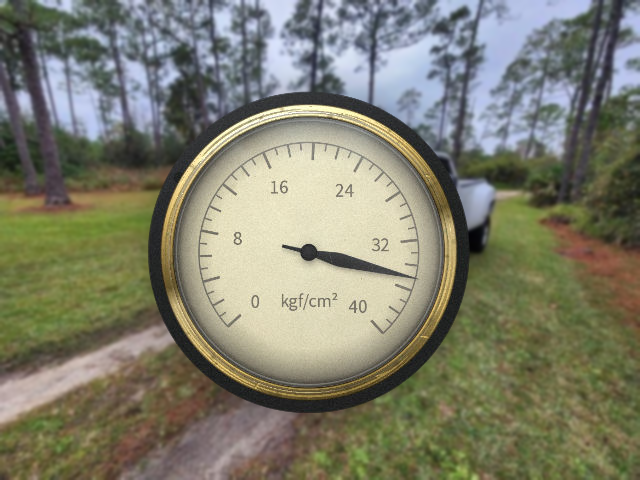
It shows {"value": 35, "unit": "kg/cm²"}
